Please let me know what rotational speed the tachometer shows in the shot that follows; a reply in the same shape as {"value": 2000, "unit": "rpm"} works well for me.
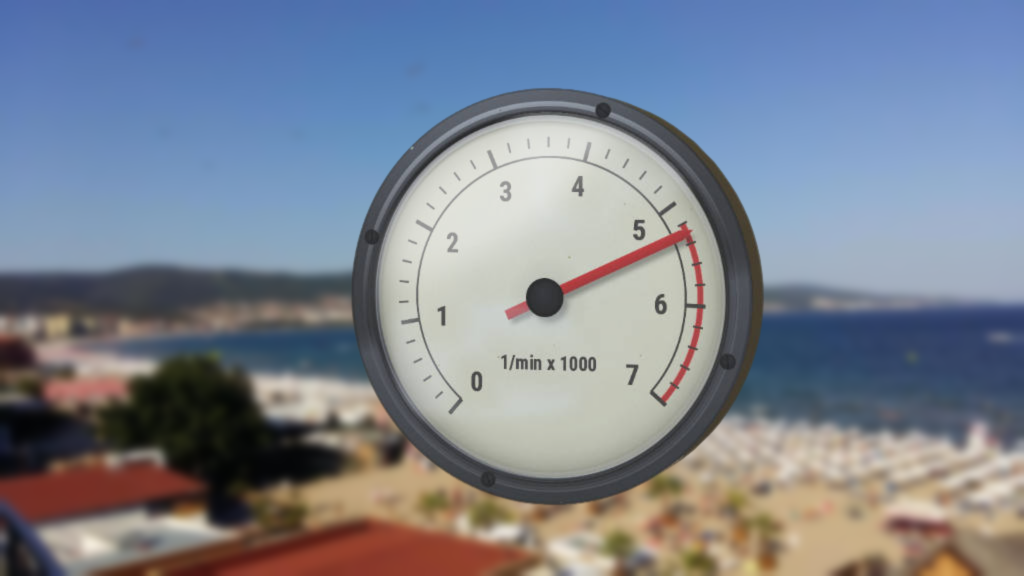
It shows {"value": 5300, "unit": "rpm"}
